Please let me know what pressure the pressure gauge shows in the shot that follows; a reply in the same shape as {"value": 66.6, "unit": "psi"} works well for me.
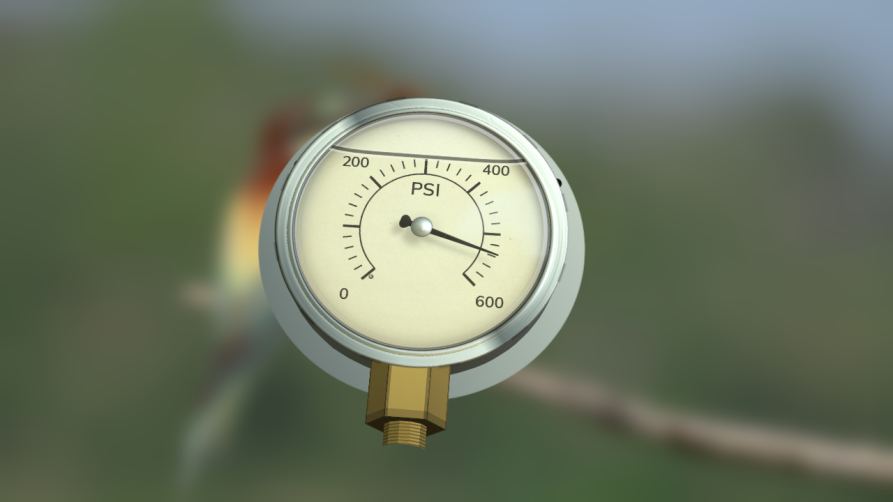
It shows {"value": 540, "unit": "psi"}
